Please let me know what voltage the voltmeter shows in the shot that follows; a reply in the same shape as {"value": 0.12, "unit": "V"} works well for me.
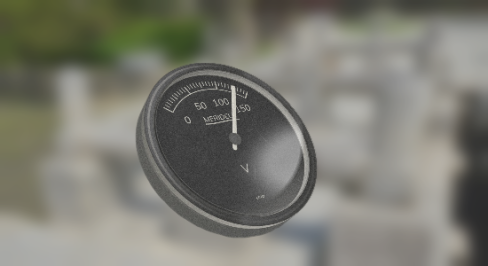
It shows {"value": 125, "unit": "V"}
